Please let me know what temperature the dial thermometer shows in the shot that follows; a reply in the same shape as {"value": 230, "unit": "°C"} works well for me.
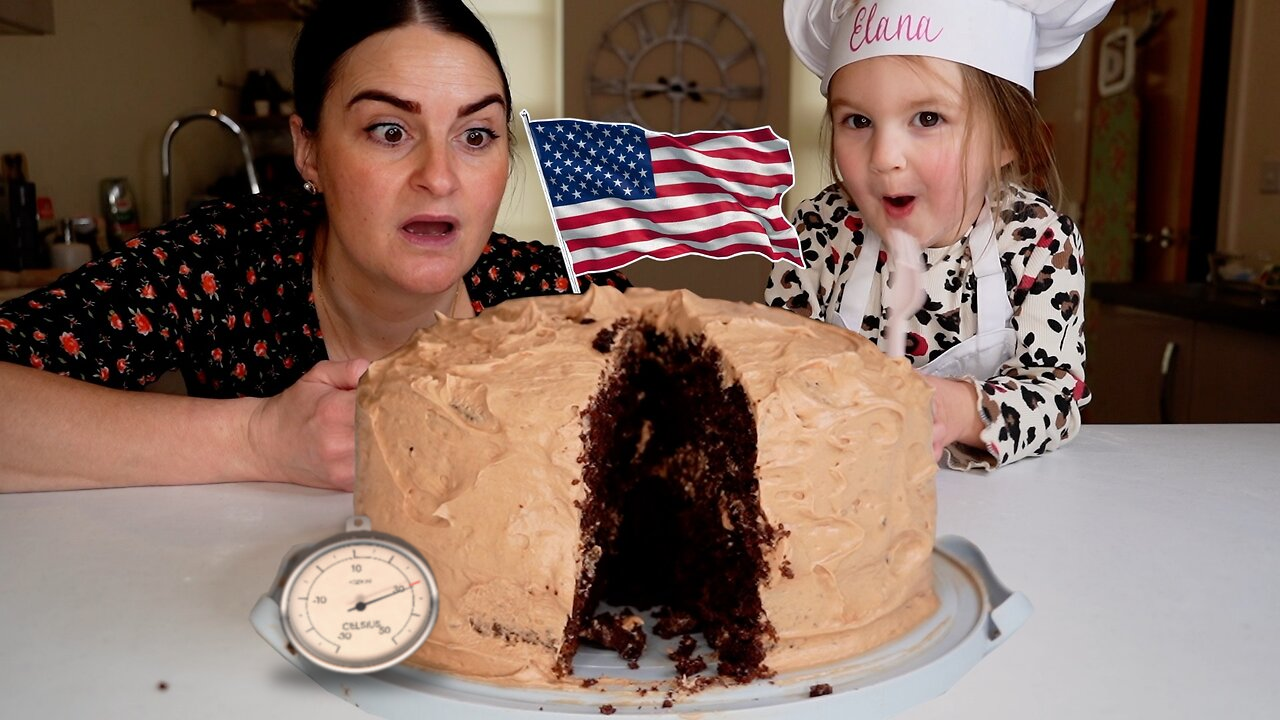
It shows {"value": 30, "unit": "°C"}
